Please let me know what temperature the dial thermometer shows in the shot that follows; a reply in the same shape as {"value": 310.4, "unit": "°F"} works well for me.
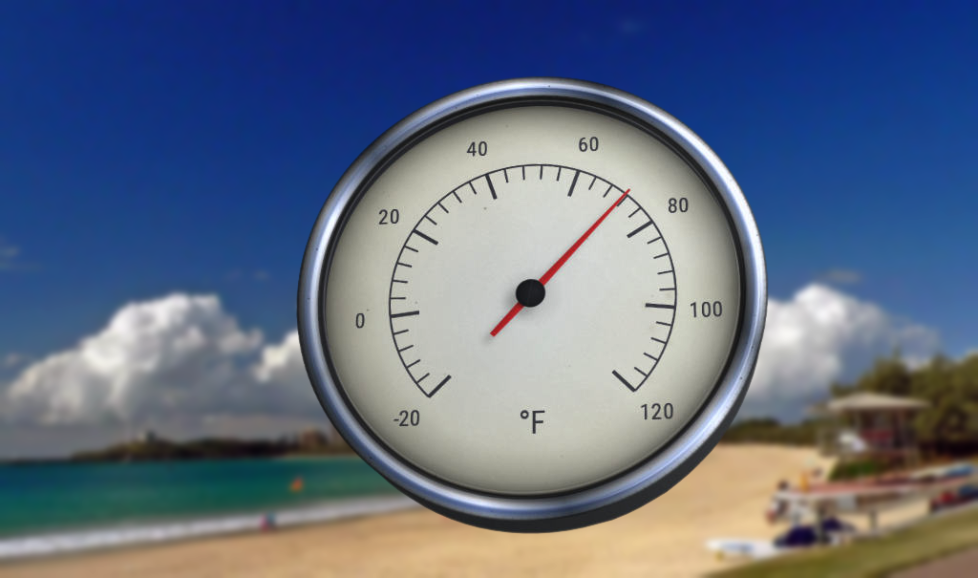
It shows {"value": 72, "unit": "°F"}
